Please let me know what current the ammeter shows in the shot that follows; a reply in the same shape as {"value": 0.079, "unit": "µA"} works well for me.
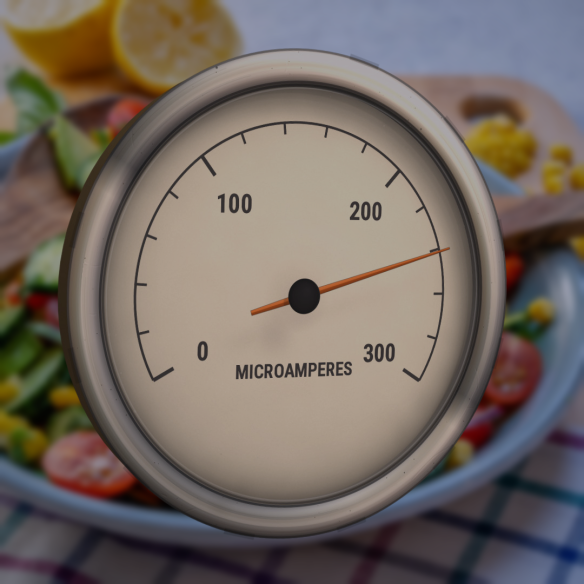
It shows {"value": 240, "unit": "µA"}
